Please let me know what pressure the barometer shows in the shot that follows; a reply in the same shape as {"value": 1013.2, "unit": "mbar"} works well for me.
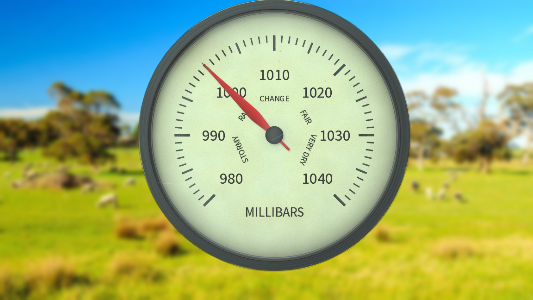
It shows {"value": 1000, "unit": "mbar"}
